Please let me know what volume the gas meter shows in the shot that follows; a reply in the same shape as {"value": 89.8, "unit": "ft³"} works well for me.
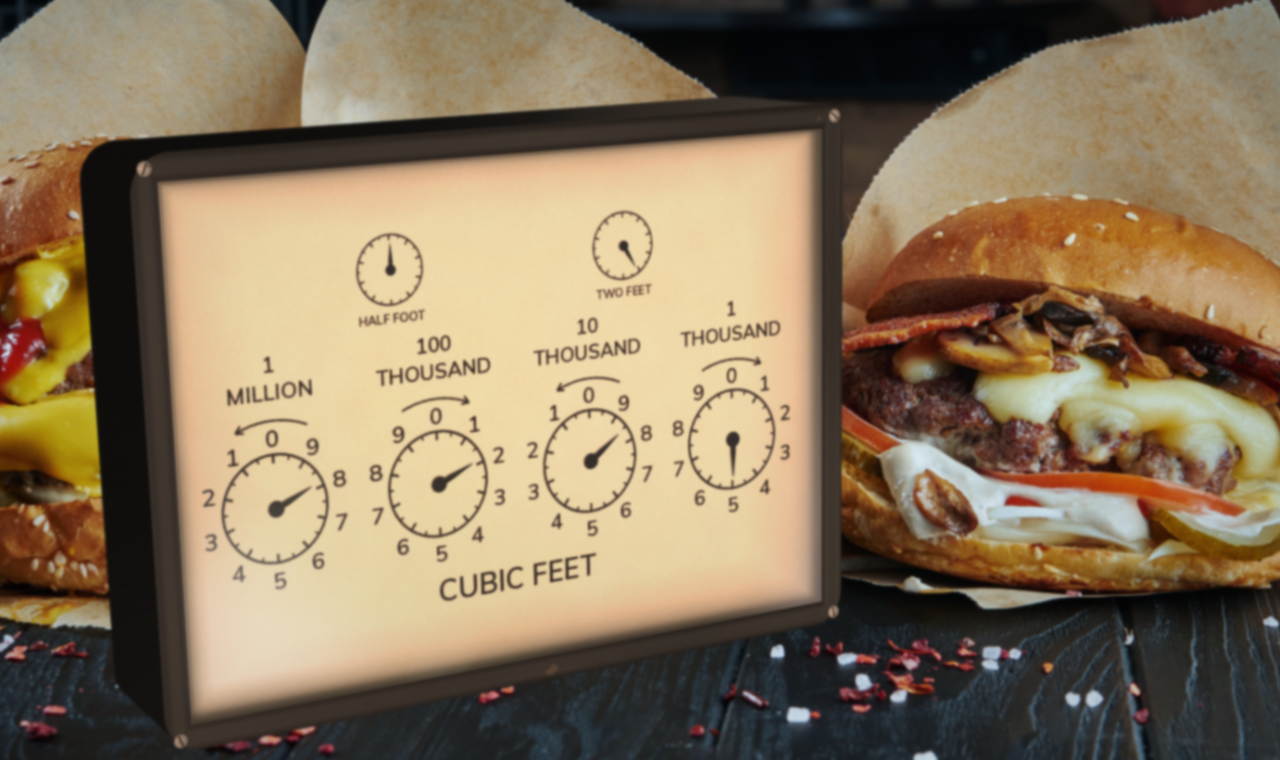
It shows {"value": 818500, "unit": "ft³"}
